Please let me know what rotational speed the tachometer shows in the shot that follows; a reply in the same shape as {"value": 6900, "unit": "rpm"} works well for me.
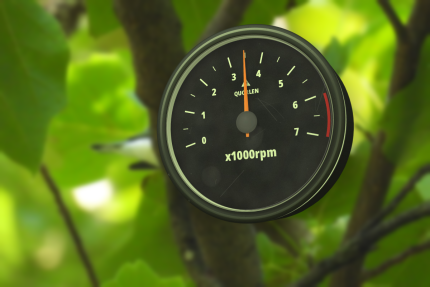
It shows {"value": 3500, "unit": "rpm"}
